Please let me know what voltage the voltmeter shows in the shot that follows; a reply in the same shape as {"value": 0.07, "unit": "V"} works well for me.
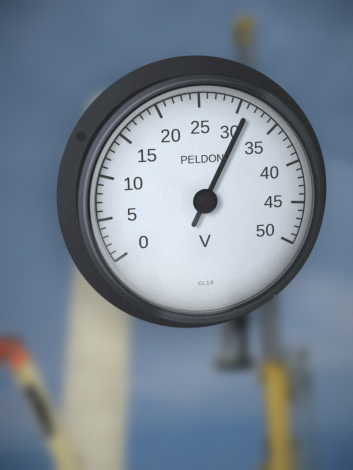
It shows {"value": 31, "unit": "V"}
